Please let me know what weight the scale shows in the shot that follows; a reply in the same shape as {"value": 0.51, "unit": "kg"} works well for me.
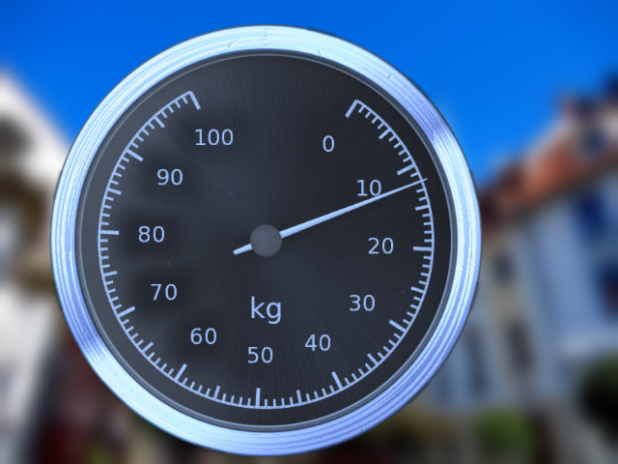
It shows {"value": 12, "unit": "kg"}
